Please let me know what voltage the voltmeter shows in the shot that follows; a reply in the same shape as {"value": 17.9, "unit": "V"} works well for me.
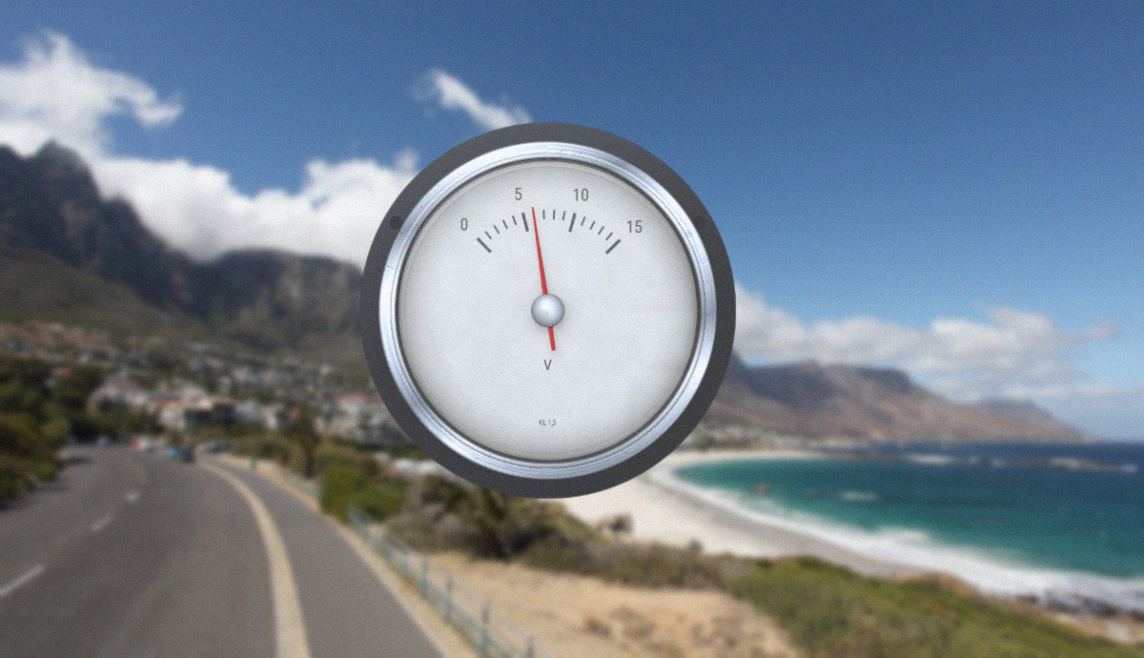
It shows {"value": 6, "unit": "V"}
